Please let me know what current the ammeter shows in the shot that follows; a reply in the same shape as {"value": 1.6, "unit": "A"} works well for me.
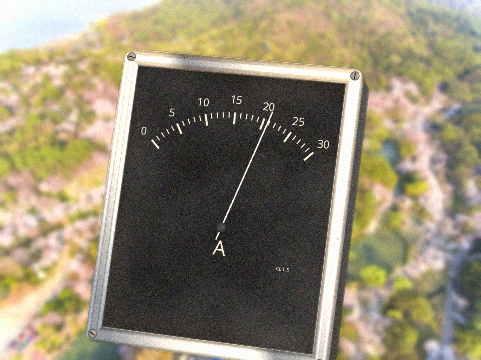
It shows {"value": 21, "unit": "A"}
